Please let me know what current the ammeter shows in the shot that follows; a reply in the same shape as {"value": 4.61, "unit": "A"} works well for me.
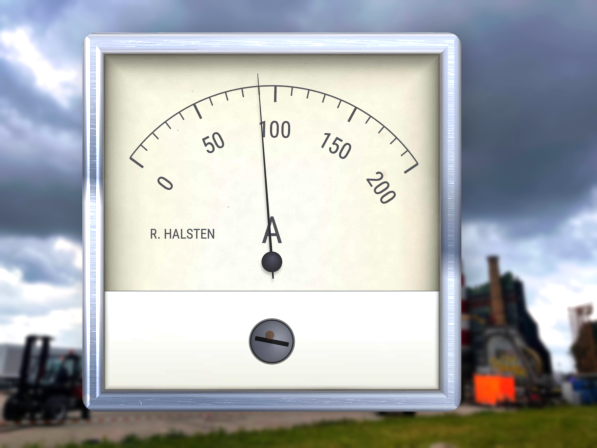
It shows {"value": 90, "unit": "A"}
